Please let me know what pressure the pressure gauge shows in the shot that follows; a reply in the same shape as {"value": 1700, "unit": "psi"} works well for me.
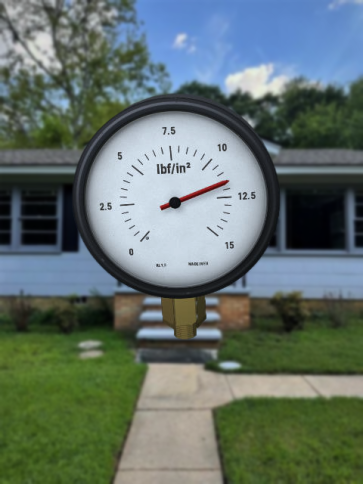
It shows {"value": 11.5, "unit": "psi"}
